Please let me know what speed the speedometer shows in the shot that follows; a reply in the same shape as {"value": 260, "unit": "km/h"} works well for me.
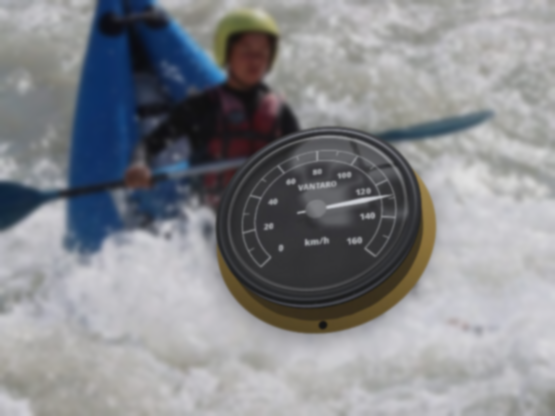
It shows {"value": 130, "unit": "km/h"}
